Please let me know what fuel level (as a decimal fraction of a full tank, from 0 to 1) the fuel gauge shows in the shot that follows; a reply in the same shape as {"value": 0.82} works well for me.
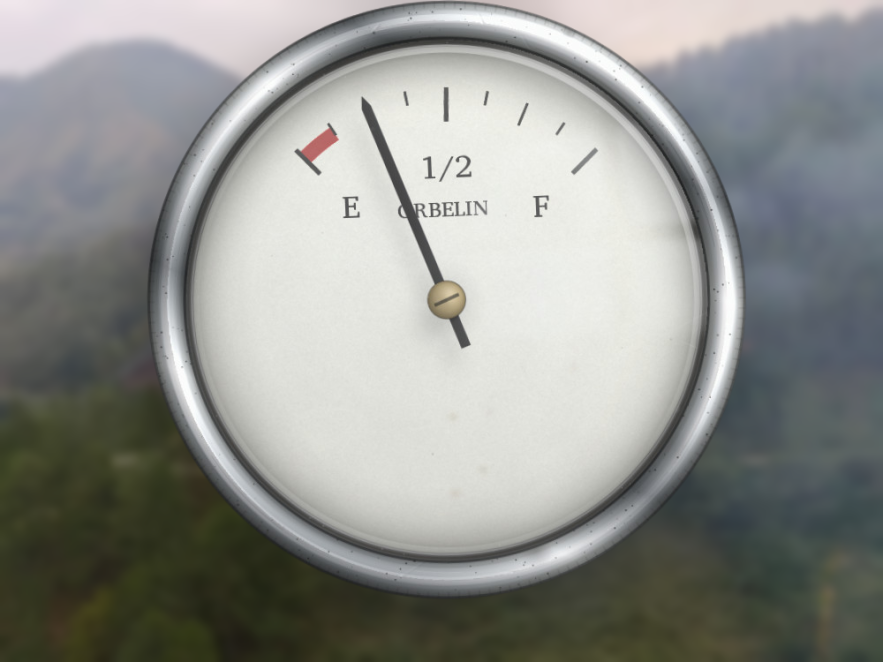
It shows {"value": 0.25}
